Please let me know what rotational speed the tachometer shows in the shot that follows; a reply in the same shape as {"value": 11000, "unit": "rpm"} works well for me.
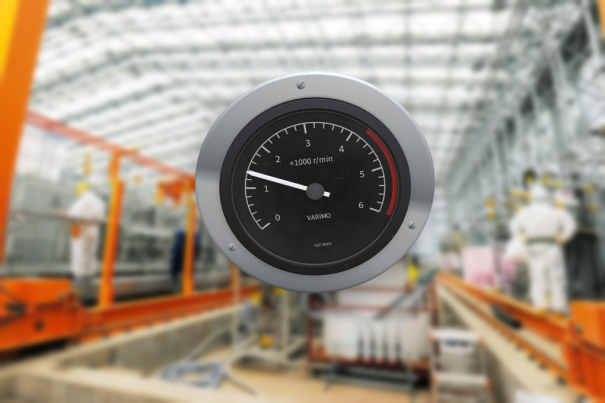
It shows {"value": 1400, "unit": "rpm"}
